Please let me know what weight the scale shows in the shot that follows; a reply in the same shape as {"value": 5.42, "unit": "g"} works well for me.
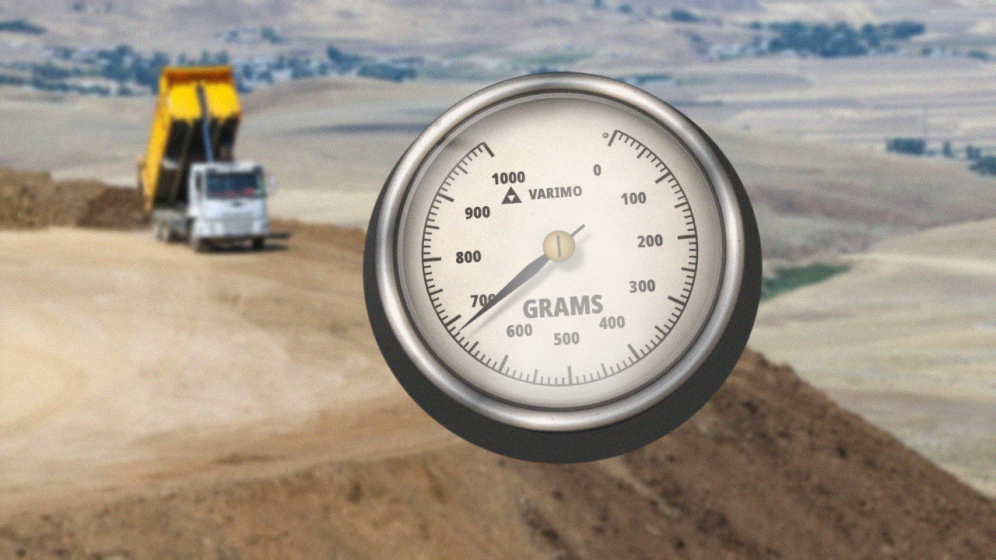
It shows {"value": 680, "unit": "g"}
